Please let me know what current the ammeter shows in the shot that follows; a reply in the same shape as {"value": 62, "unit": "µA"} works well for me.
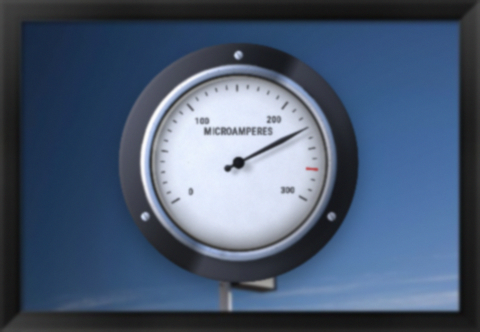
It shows {"value": 230, "unit": "µA"}
